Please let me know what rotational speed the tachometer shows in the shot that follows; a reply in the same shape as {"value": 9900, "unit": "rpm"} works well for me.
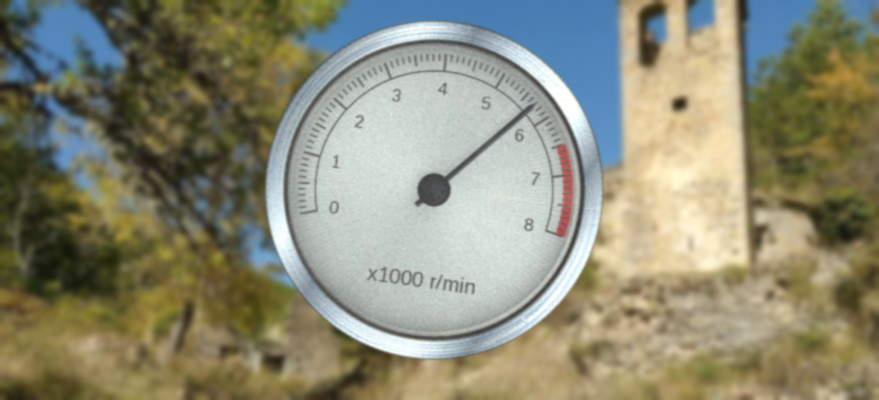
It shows {"value": 5700, "unit": "rpm"}
